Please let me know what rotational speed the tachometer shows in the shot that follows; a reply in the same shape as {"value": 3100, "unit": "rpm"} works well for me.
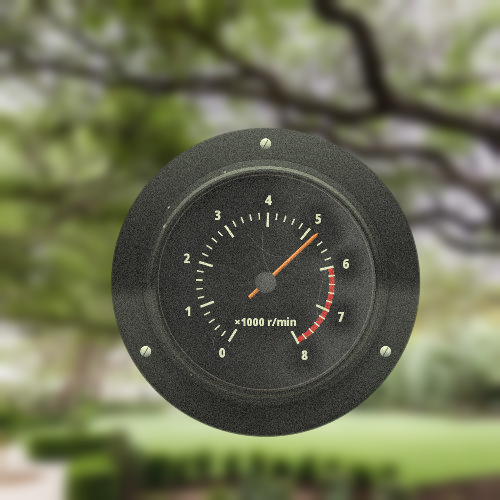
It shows {"value": 5200, "unit": "rpm"}
